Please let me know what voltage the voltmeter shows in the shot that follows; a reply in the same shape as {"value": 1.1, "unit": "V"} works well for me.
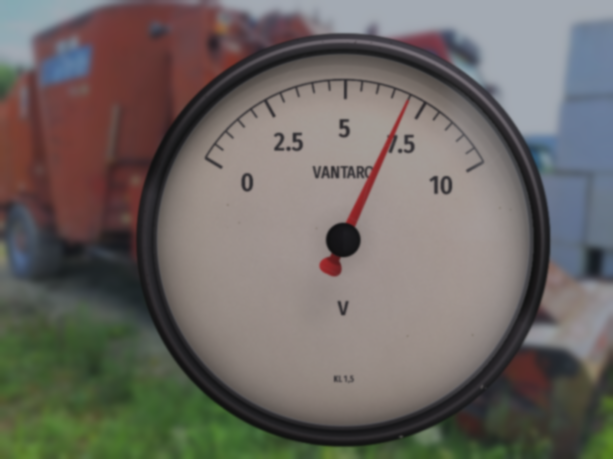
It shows {"value": 7, "unit": "V"}
